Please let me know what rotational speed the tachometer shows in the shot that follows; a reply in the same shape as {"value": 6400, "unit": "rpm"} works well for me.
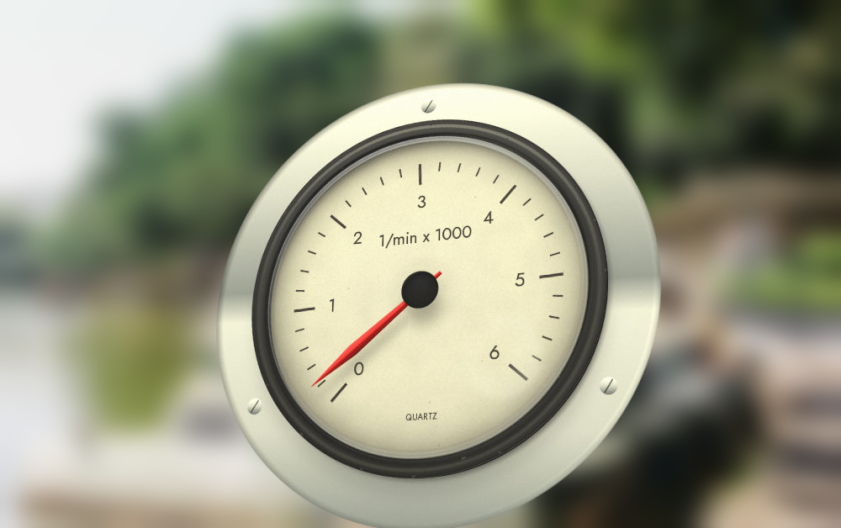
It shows {"value": 200, "unit": "rpm"}
